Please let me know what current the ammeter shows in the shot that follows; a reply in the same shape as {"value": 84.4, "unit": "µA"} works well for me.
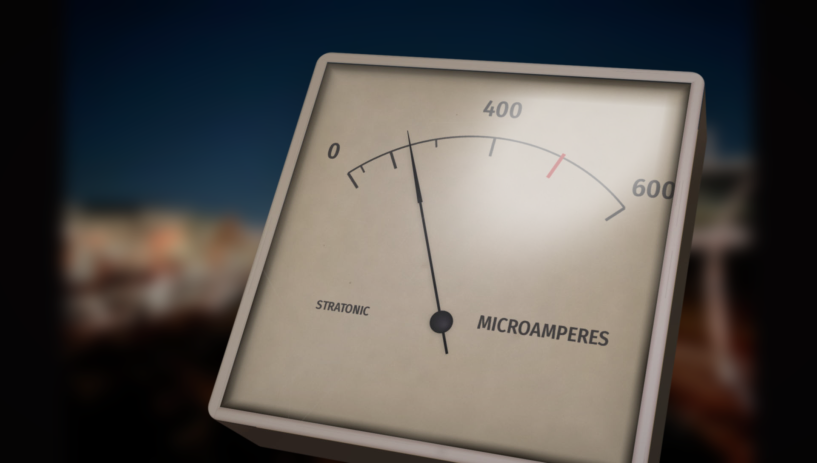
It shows {"value": 250, "unit": "µA"}
